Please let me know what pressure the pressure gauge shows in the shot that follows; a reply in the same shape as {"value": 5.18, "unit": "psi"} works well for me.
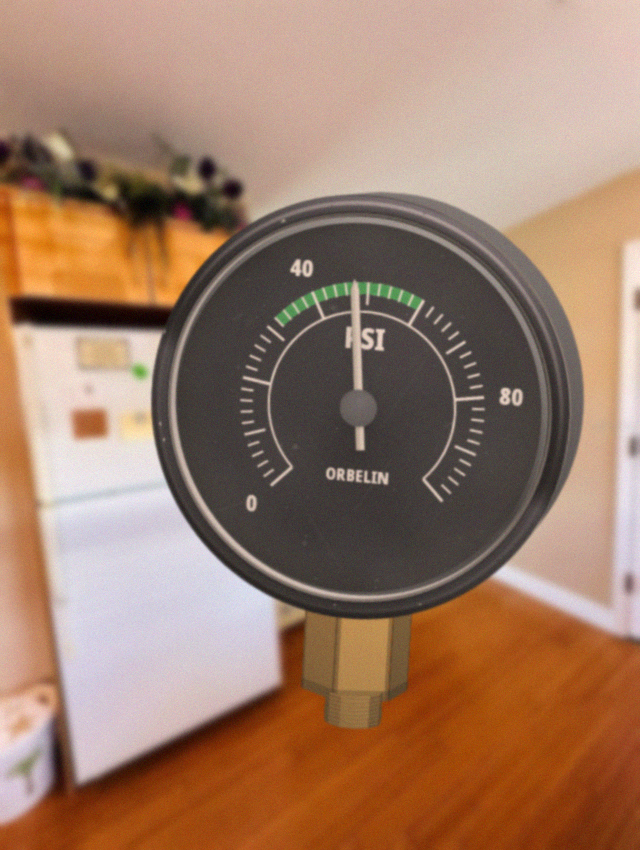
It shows {"value": 48, "unit": "psi"}
